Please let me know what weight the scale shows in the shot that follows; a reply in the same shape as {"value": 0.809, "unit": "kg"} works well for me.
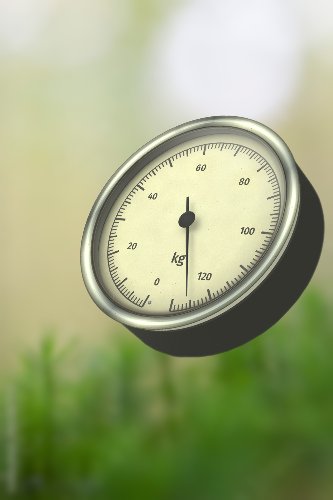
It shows {"value": 125, "unit": "kg"}
